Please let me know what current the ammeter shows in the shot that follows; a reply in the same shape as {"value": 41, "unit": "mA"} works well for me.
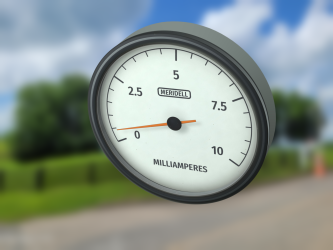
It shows {"value": 0.5, "unit": "mA"}
